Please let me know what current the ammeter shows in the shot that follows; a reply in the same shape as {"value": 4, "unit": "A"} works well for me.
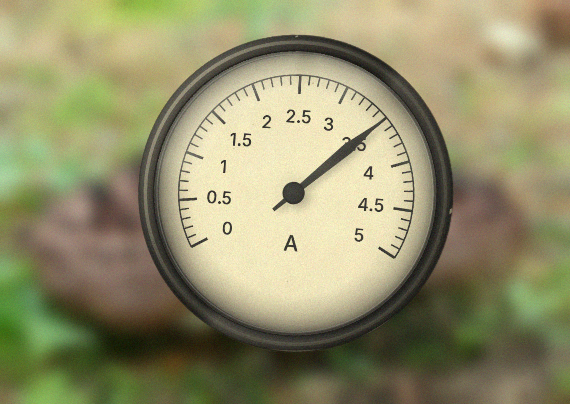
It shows {"value": 3.5, "unit": "A"}
